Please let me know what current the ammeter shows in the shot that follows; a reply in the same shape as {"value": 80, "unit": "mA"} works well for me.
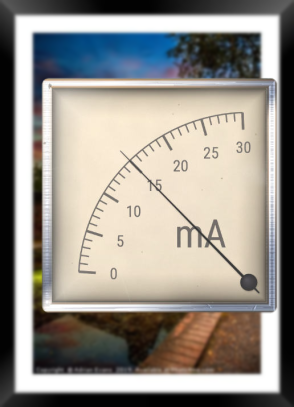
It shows {"value": 15, "unit": "mA"}
